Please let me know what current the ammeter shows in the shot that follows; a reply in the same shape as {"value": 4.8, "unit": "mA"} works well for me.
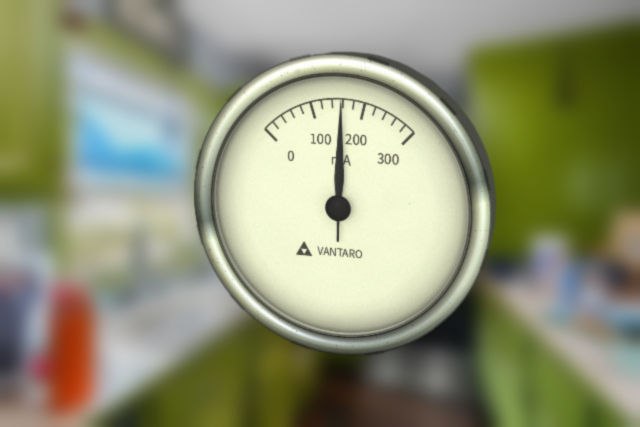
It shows {"value": 160, "unit": "mA"}
